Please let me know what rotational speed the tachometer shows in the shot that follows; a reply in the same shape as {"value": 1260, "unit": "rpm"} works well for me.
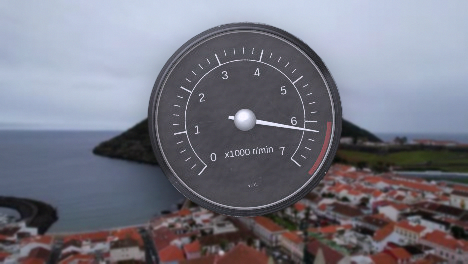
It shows {"value": 6200, "unit": "rpm"}
